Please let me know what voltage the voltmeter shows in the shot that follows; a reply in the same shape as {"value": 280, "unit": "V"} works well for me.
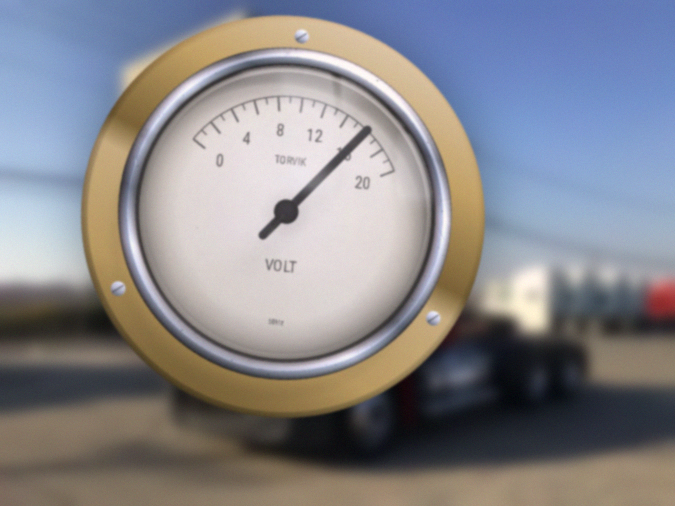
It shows {"value": 16, "unit": "V"}
